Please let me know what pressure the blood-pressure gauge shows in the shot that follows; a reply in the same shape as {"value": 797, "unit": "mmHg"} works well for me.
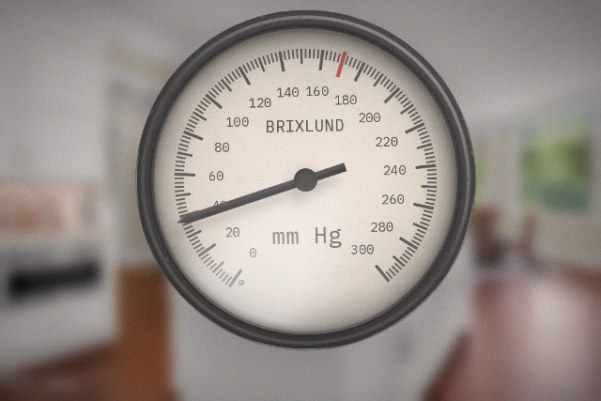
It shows {"value": 38, "unit": "mmHg"}
